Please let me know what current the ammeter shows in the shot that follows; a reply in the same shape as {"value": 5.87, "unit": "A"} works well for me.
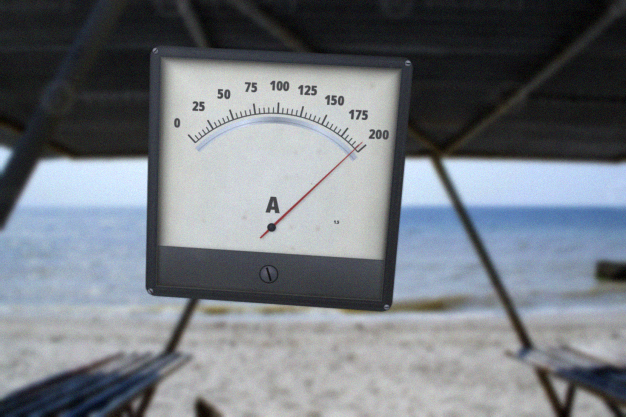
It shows {"value": 195, "unit": "A"}
